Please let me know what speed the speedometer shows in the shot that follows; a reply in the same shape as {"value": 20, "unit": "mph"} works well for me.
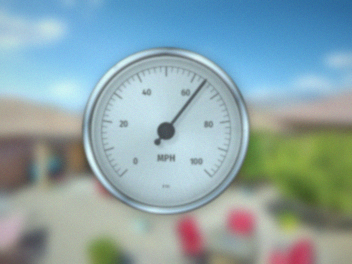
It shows {"value": 64, "unit": "mph"}
